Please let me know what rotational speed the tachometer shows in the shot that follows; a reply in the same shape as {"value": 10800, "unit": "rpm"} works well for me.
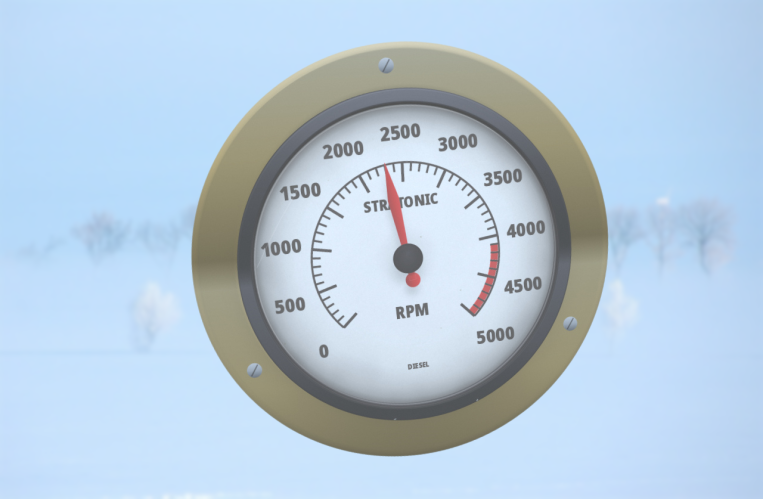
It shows {"value": 2300, "unit": "rpm"}
